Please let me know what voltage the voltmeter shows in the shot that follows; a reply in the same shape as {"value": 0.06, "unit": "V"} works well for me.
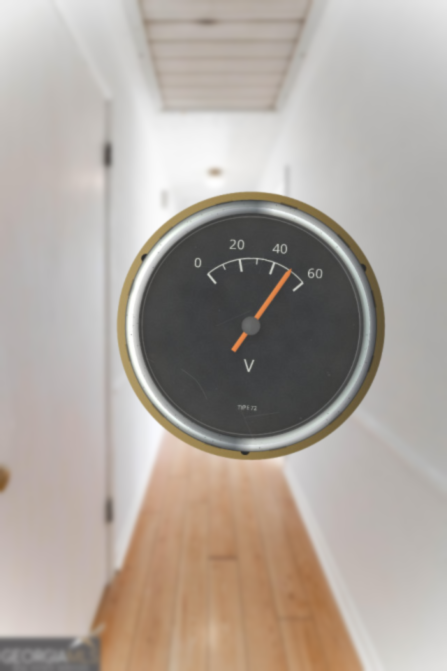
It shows {"value": 50, "unit": "V"}
